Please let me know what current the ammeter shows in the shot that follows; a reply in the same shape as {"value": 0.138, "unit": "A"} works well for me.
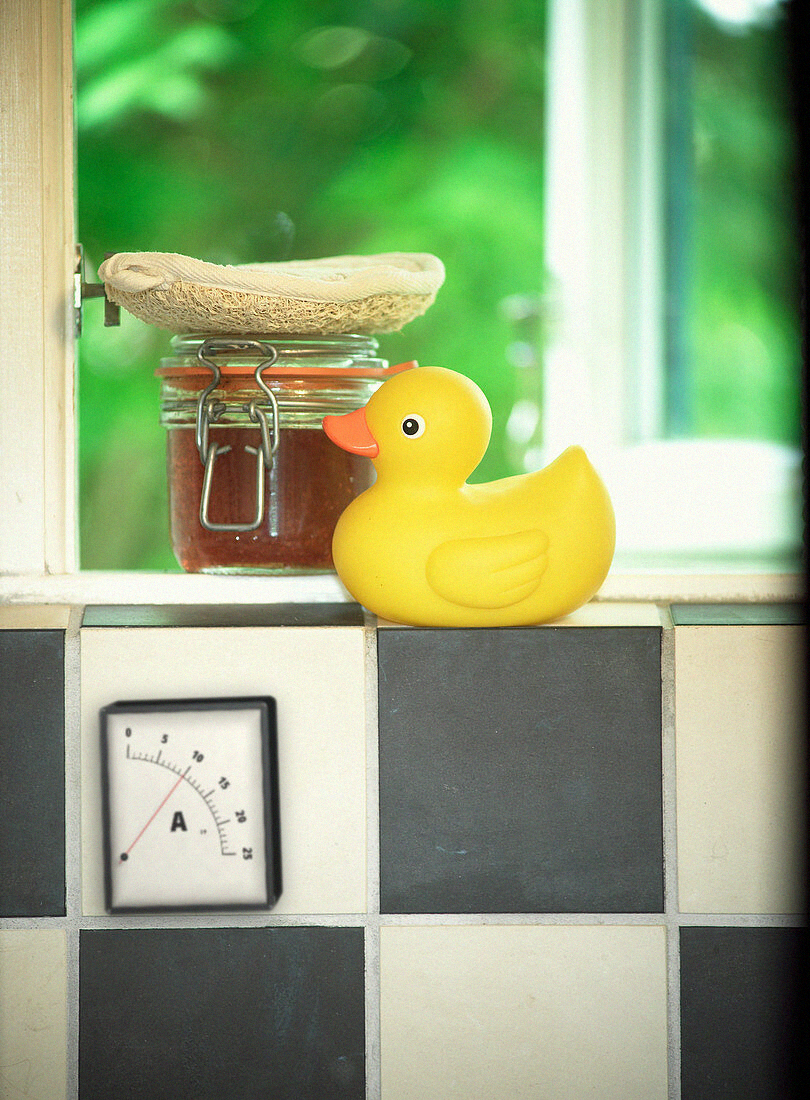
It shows {"value": 10, "unit": "A"}
